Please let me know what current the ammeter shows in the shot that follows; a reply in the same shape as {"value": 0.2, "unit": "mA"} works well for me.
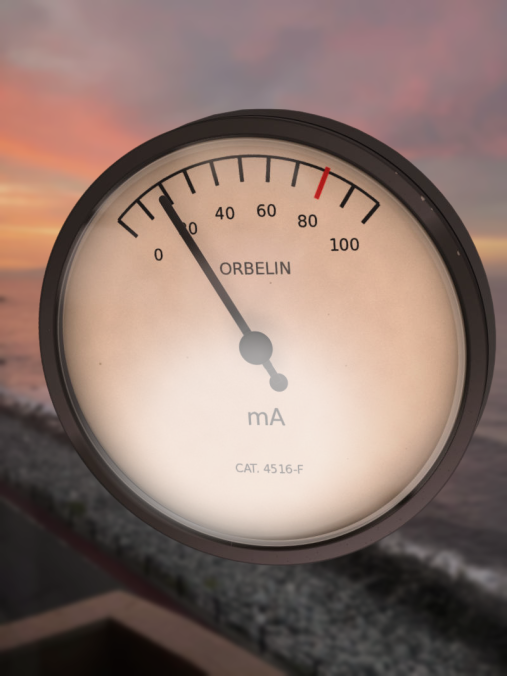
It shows {"value": 20, "unit": "mA"}
